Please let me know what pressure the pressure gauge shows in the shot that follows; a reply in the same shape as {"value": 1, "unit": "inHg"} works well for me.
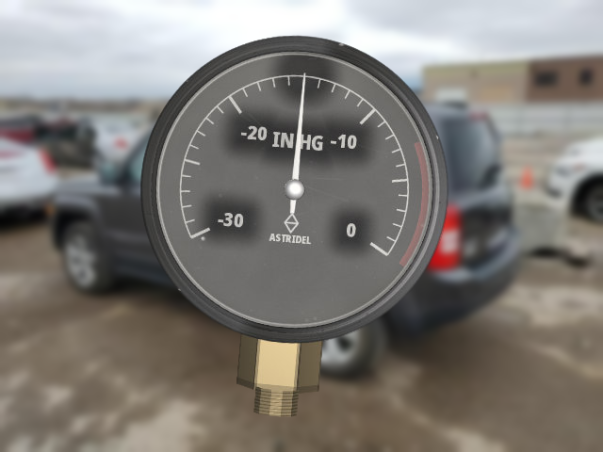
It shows {"value": -15, "unit": "inHg"}
